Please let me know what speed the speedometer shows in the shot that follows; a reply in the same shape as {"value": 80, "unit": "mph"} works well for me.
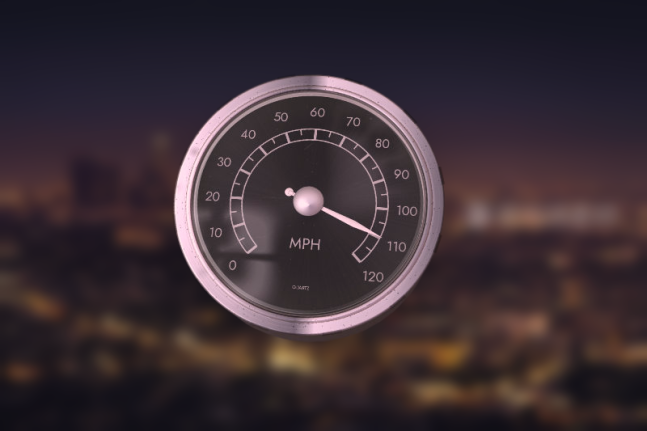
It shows {"value": 110, "unit": "mph"}
